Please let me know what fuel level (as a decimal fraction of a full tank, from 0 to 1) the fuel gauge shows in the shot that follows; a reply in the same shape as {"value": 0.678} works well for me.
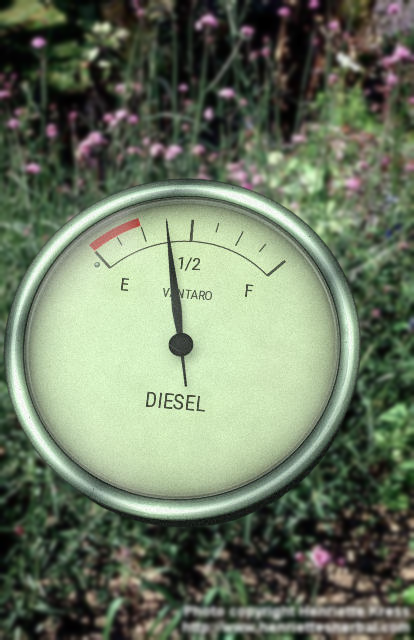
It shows {"value": 0.375}
